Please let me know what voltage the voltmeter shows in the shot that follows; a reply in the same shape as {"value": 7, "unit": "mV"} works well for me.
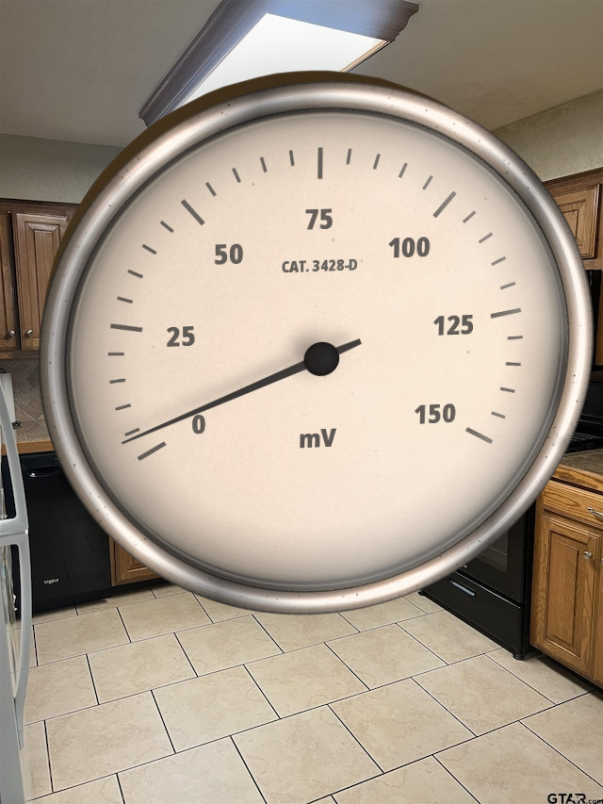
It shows {"value": 5, "unit": "mV"}
